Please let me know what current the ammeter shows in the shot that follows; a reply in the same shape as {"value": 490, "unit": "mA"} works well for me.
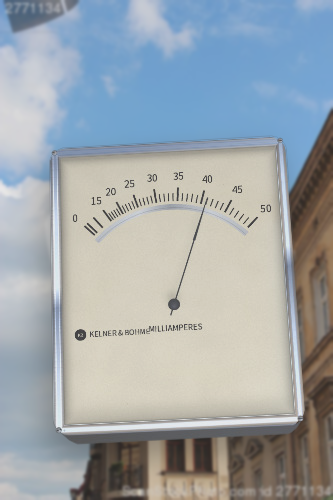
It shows {"value": 41, "unit": "mA"}
